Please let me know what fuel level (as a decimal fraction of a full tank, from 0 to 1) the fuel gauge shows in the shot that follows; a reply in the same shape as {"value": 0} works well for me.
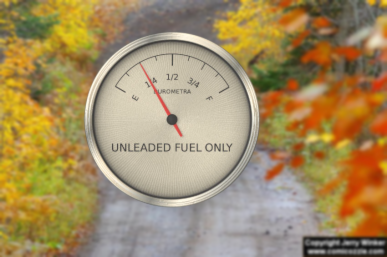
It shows {"value": 0.25}
